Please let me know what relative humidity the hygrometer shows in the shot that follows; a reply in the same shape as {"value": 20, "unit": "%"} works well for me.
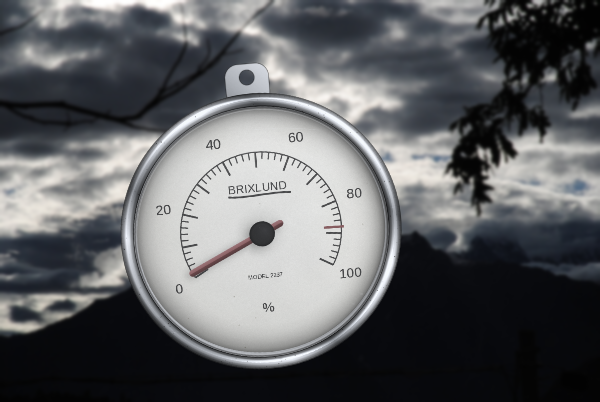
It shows {"value": 2, "unit": "%"}
